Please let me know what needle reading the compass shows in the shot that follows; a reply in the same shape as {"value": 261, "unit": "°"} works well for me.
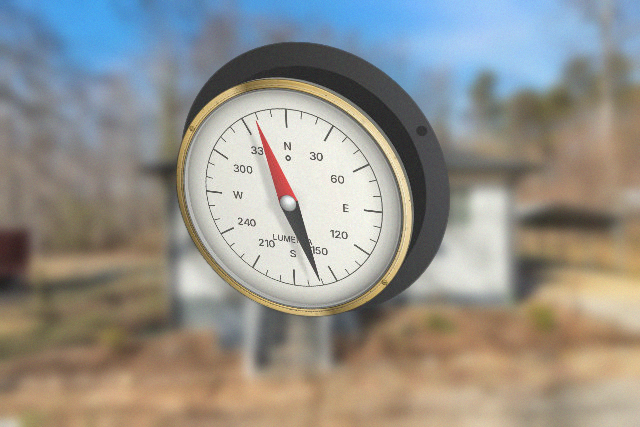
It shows {"value": 340, "unit": "°"}
